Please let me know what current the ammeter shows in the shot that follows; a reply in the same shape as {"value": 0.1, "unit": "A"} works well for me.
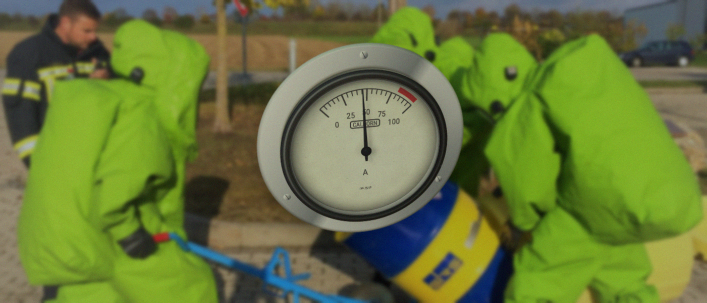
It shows {"value": 45, "unit": "A"}
